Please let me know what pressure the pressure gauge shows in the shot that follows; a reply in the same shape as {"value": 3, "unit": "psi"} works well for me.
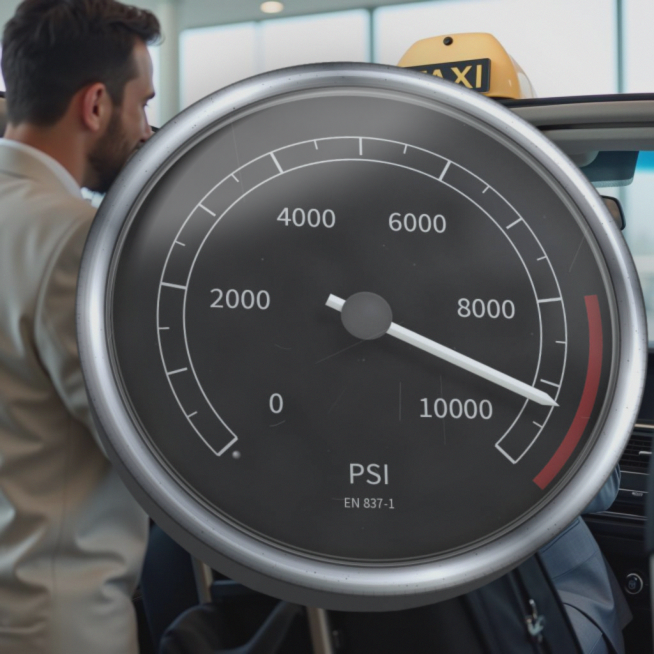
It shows {"value": 9250, "unit": "psi"}
